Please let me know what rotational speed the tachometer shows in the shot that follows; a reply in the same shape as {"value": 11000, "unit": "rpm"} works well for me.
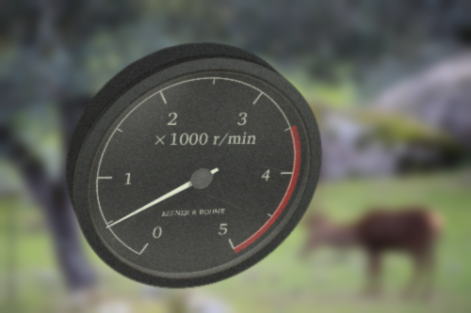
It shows {"value": 500, "unit": "rpm"}
